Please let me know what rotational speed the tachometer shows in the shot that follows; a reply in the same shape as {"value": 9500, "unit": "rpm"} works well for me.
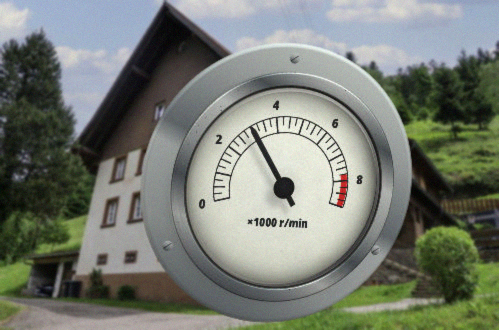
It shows {"value": 3000, "unit": "rpm"}
